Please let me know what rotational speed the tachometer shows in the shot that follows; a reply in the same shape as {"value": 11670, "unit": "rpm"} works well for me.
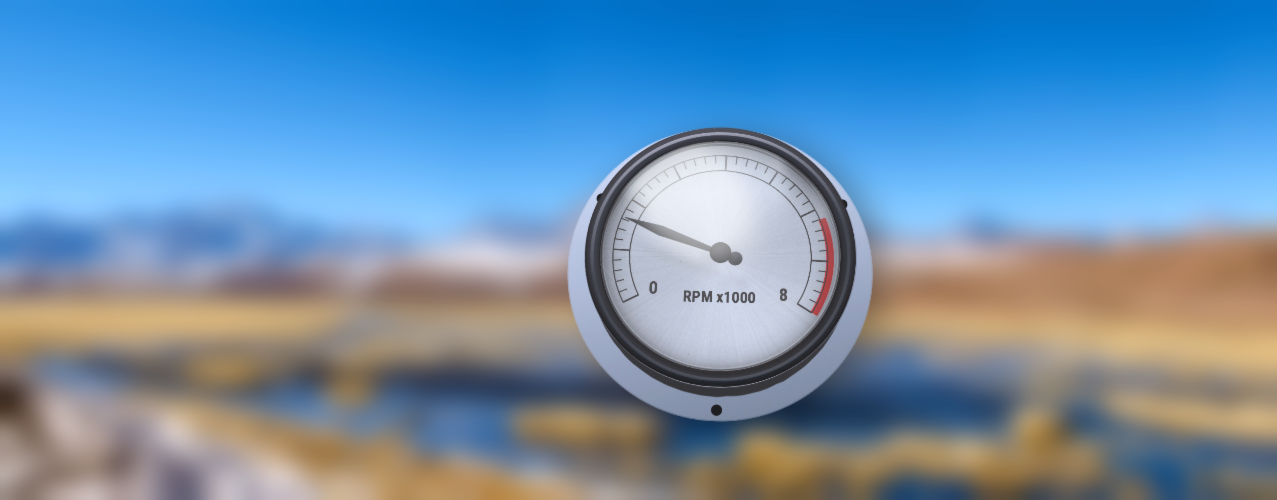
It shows {"value": 1600, "unit": "rpm"}
